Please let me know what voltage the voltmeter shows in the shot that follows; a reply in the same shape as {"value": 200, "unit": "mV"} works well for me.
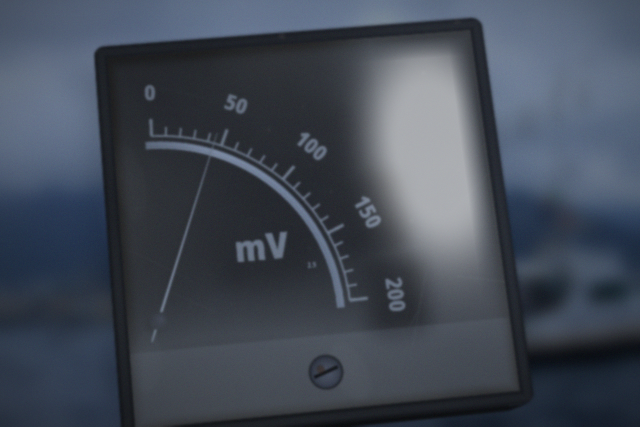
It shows {"value": 45, "unit": "mV"}
